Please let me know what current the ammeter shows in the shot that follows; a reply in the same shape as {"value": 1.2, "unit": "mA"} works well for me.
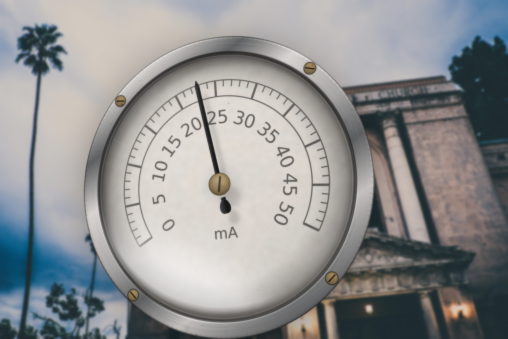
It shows {"value": 23, "unit": "mA"}
